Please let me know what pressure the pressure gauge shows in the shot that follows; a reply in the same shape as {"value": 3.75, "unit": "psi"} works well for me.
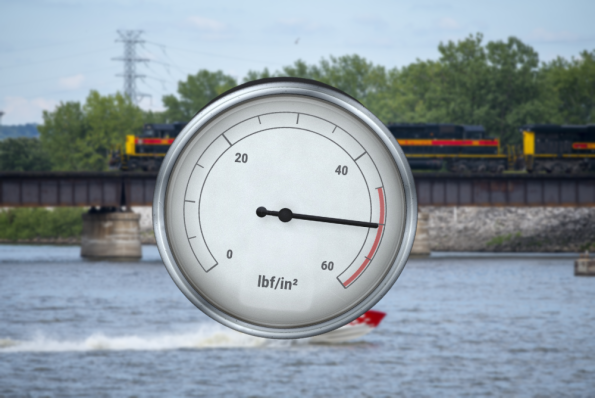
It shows {"value": 50, "unit": "psi"}
